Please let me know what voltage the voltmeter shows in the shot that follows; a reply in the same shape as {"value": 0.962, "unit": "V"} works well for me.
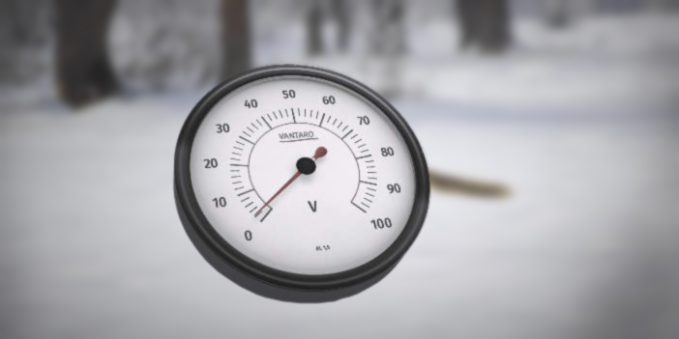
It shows {"value": 2, "unit": "V"}
